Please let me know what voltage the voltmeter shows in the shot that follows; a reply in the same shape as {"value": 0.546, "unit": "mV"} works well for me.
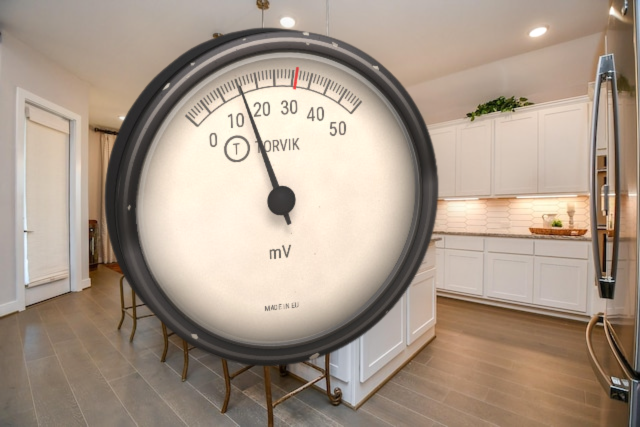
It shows {"value": 15, "unit": "mV"}
